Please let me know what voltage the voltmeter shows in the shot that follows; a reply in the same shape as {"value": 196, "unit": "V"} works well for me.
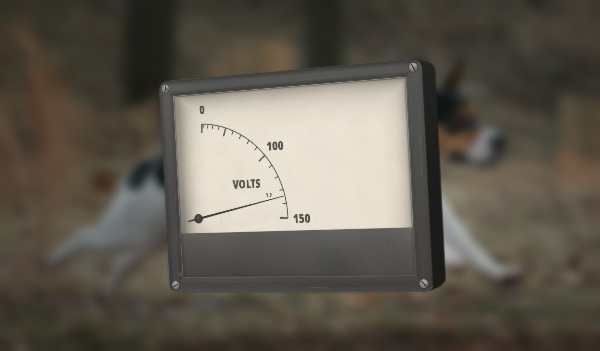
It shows {"value": 135, "unit": "V"}
